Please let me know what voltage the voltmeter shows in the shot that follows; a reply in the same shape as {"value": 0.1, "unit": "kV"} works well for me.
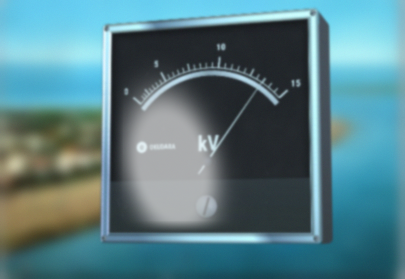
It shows {"value": 13.5, "unit": "kV"}
